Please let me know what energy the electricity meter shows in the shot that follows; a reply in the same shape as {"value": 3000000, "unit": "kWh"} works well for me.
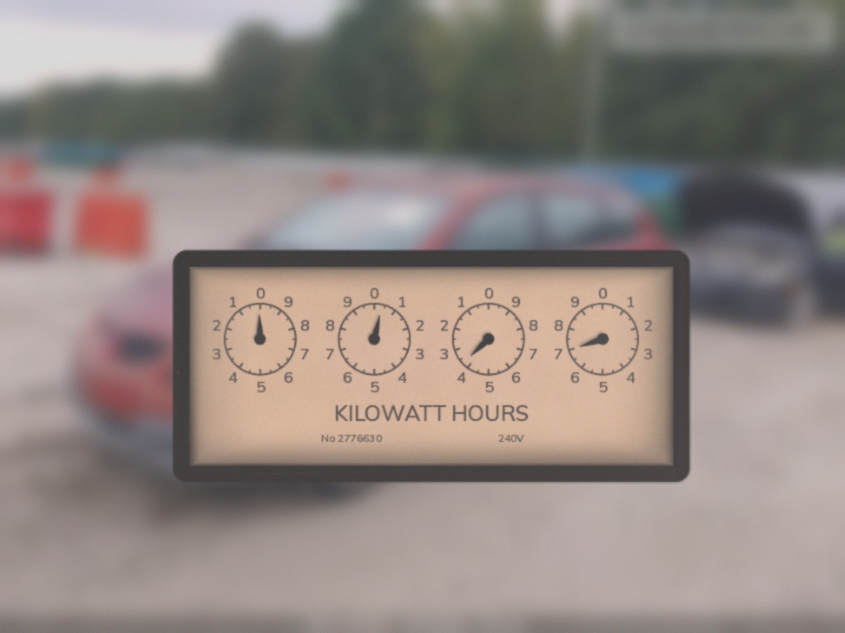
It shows {"value": 37, "unit": "kWh"}
